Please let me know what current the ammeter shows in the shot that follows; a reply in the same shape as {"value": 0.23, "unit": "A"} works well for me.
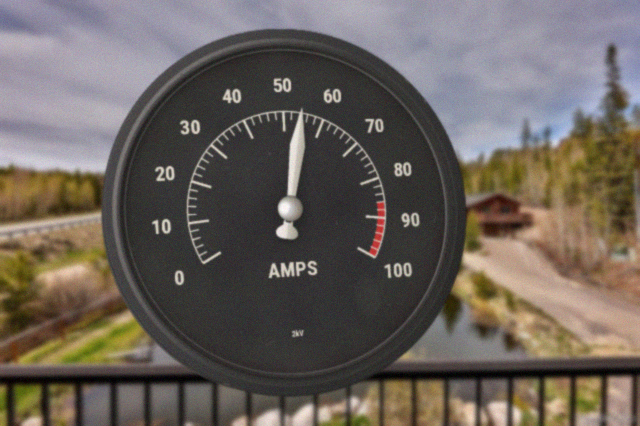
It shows {"value": 54, "unit": "A"}
